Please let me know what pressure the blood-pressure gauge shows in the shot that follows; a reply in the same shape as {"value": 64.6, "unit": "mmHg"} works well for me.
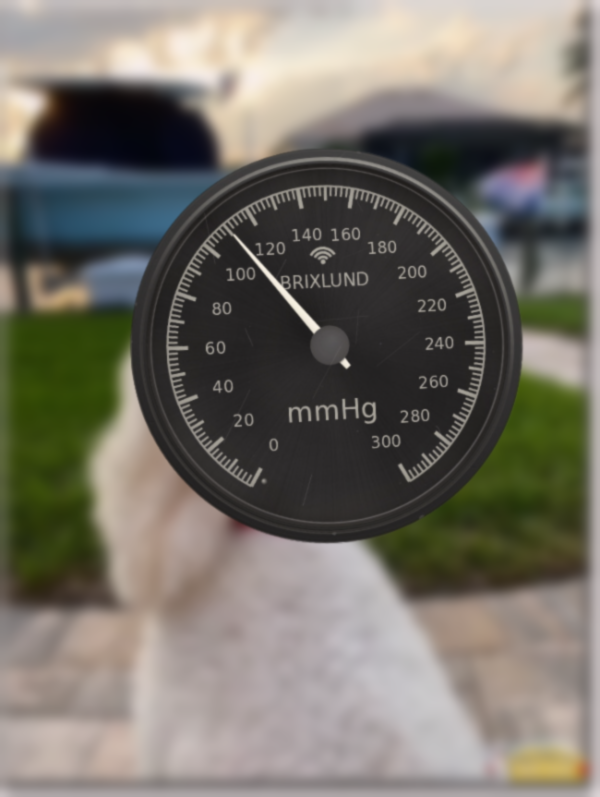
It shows {"value": 110, "unit": "mmHg"}
